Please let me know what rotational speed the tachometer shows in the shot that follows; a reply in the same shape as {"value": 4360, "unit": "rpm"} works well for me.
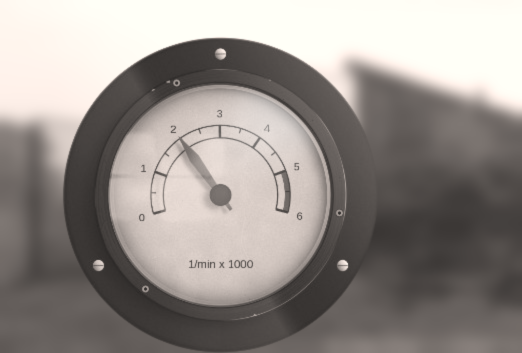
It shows {"value": 2000, "unit": "rpm"}
